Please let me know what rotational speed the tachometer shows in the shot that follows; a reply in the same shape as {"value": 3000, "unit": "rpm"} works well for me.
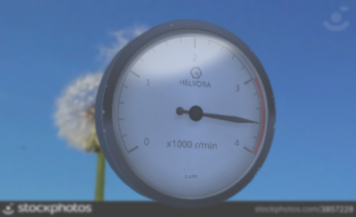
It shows {"value": 3600, "unit": "rpm"}
